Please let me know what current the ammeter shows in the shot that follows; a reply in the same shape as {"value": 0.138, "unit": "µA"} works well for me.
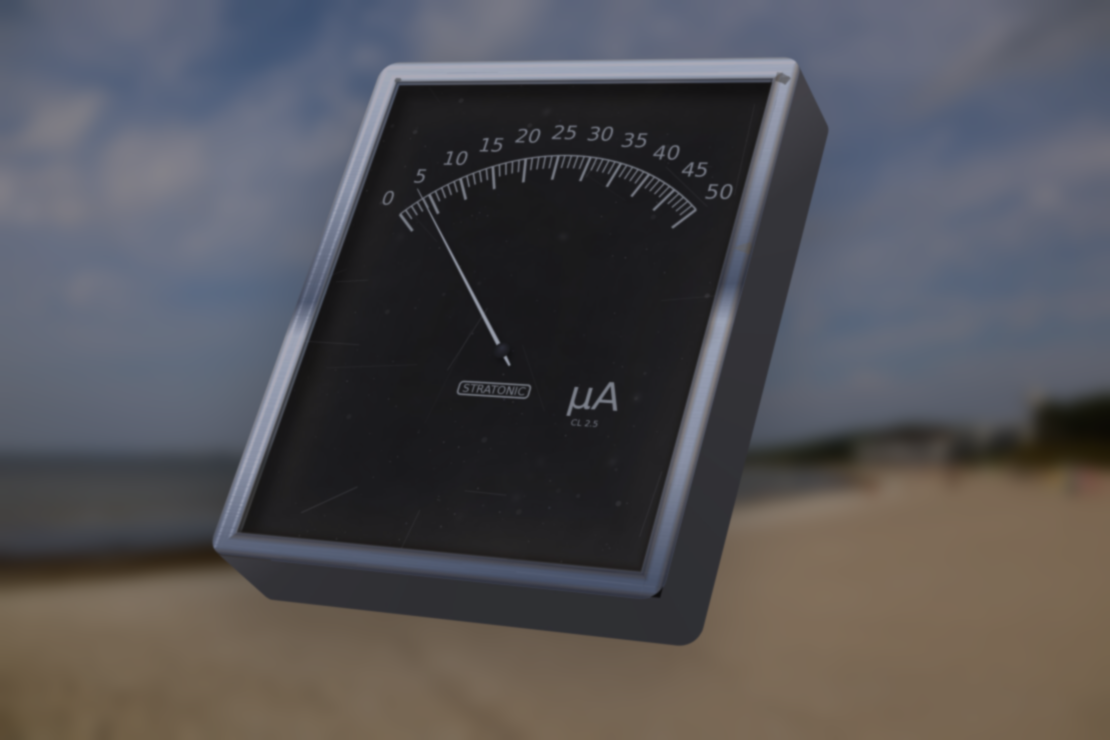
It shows {"value": 4, "unit": "µA"}
